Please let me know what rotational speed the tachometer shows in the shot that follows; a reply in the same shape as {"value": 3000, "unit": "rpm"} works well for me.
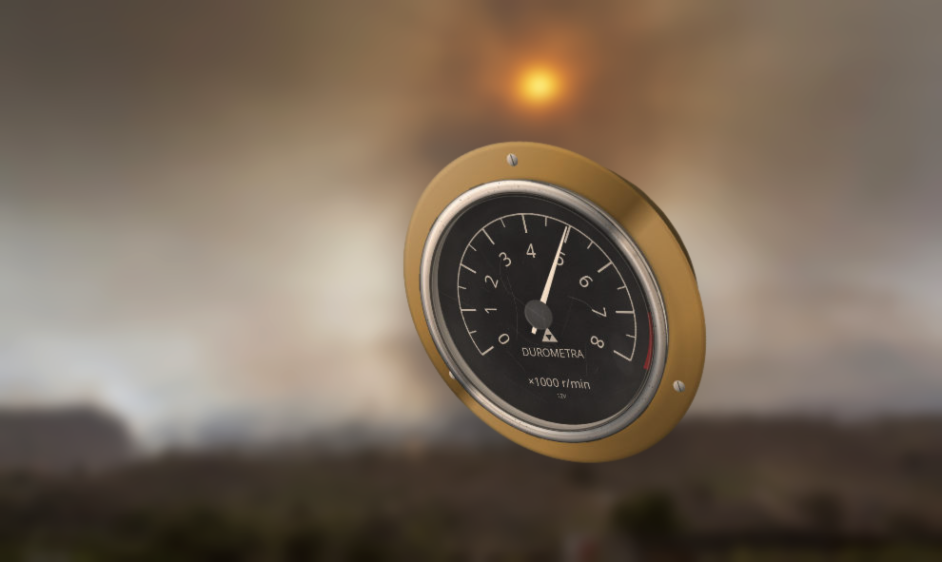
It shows {"value": 5000, "unit": "rpm"}
